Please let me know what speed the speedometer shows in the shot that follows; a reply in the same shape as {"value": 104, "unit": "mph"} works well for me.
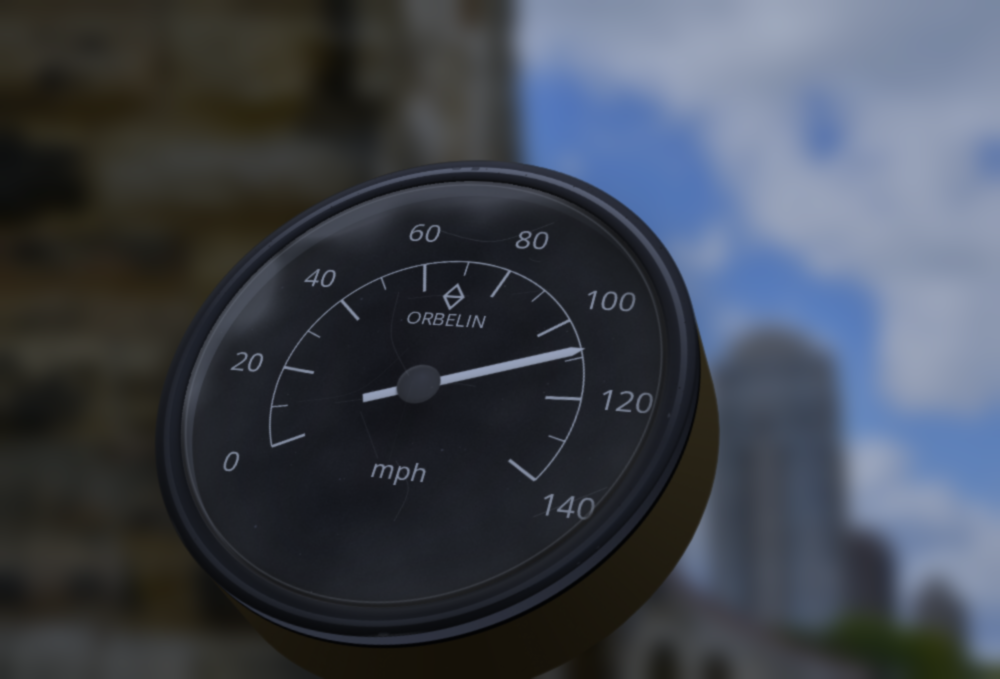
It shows {"value": 110, "unit": "mph"}
